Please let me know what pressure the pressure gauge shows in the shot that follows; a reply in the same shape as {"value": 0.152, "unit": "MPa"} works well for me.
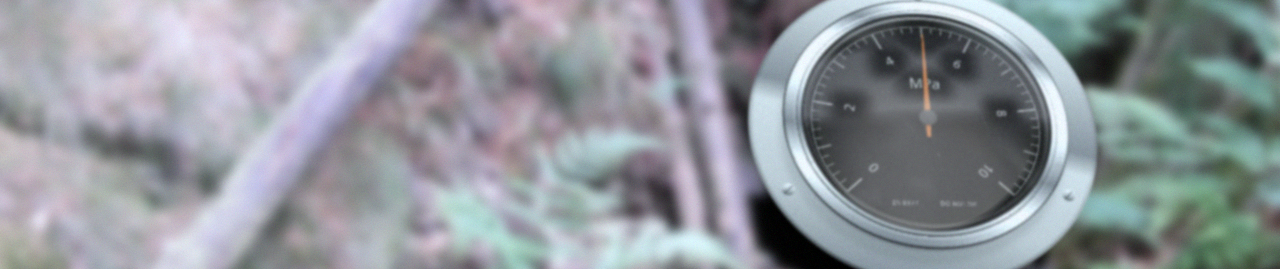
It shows {"value": 5, "unit": "MPa"}
